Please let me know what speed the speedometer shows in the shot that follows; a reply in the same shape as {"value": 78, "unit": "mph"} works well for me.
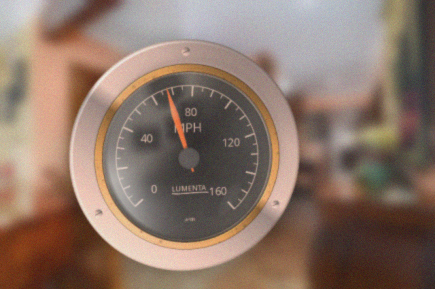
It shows {"value": 67.5, "unit": "mph"}
